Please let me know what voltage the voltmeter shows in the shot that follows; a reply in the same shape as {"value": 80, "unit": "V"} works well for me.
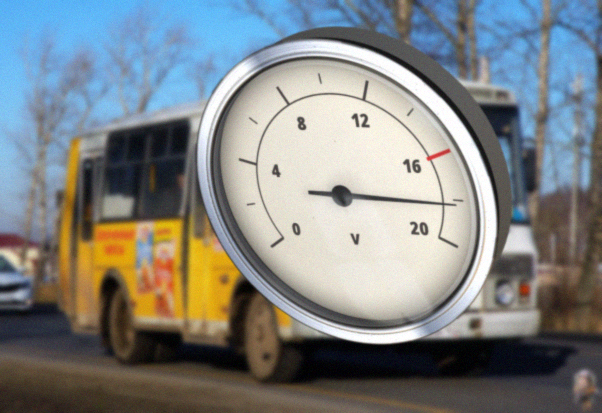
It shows {"value": 18, "unit": "V"}
